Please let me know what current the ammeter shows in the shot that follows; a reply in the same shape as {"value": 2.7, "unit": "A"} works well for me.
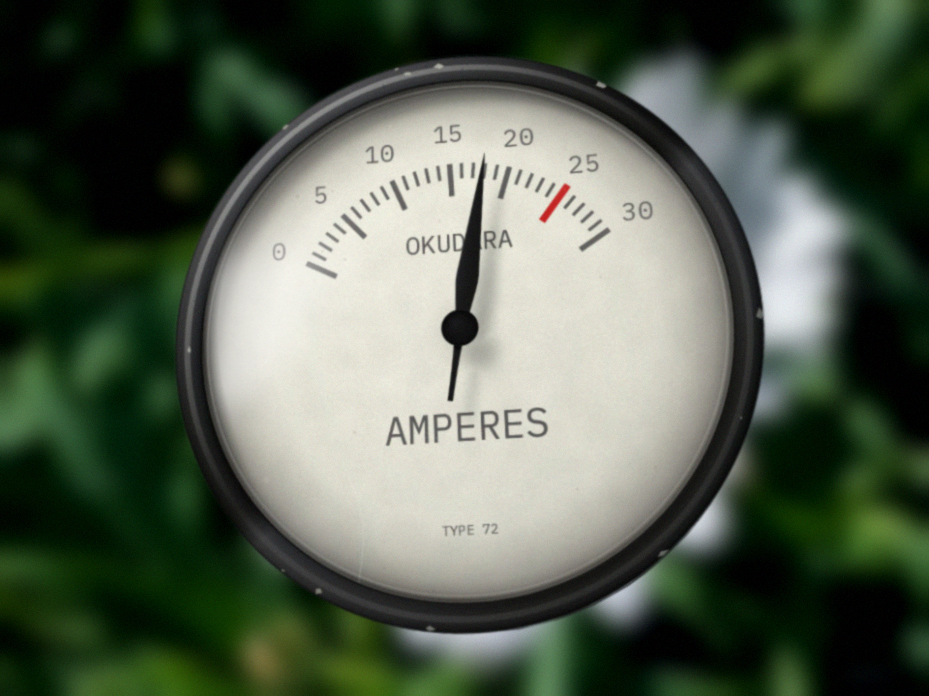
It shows {"value": 18, "unit": "A"}
